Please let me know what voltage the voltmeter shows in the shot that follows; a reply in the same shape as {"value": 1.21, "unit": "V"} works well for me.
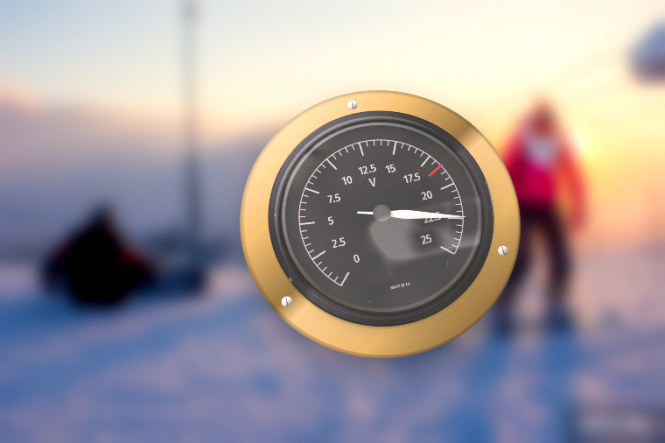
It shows {"value": 22.5, "unit": "V"}
